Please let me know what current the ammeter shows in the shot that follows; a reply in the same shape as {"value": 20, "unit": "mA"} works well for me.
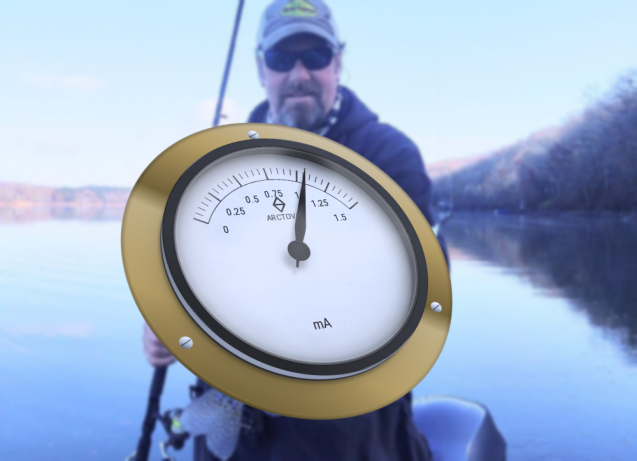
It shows {"value": 1.05, "unit": "mA"}
